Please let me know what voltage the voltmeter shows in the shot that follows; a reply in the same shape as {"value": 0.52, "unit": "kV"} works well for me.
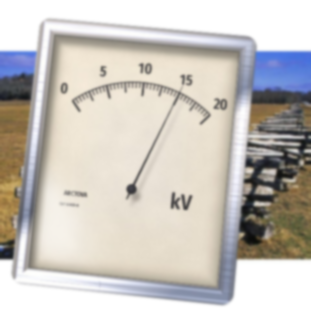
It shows {"value": 15, "unit": "kV"}
